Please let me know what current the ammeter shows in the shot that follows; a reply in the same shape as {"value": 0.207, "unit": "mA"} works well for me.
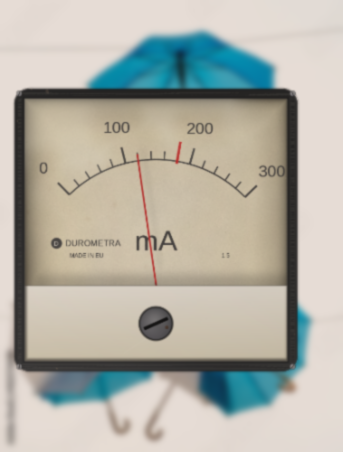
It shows {"value": 120, "unit": "mA"}
